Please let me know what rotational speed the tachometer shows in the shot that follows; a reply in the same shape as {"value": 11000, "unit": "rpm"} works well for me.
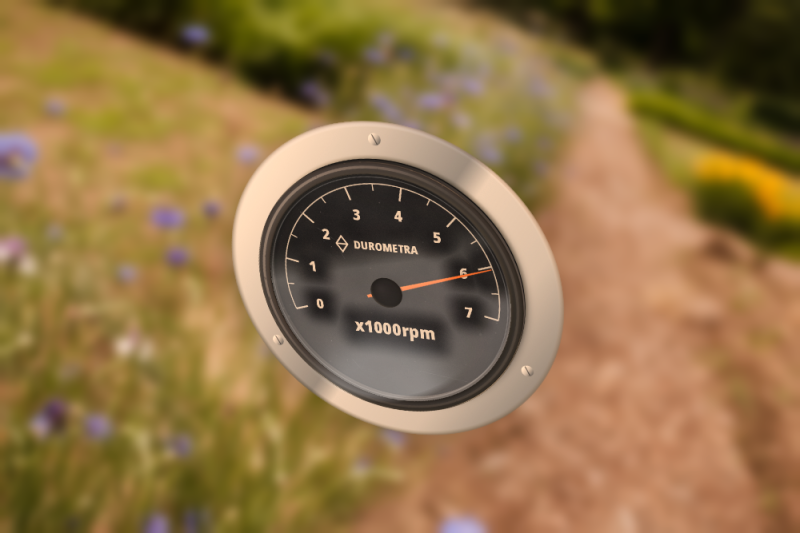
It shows {"value": 6000, "unit": "rpm"}
